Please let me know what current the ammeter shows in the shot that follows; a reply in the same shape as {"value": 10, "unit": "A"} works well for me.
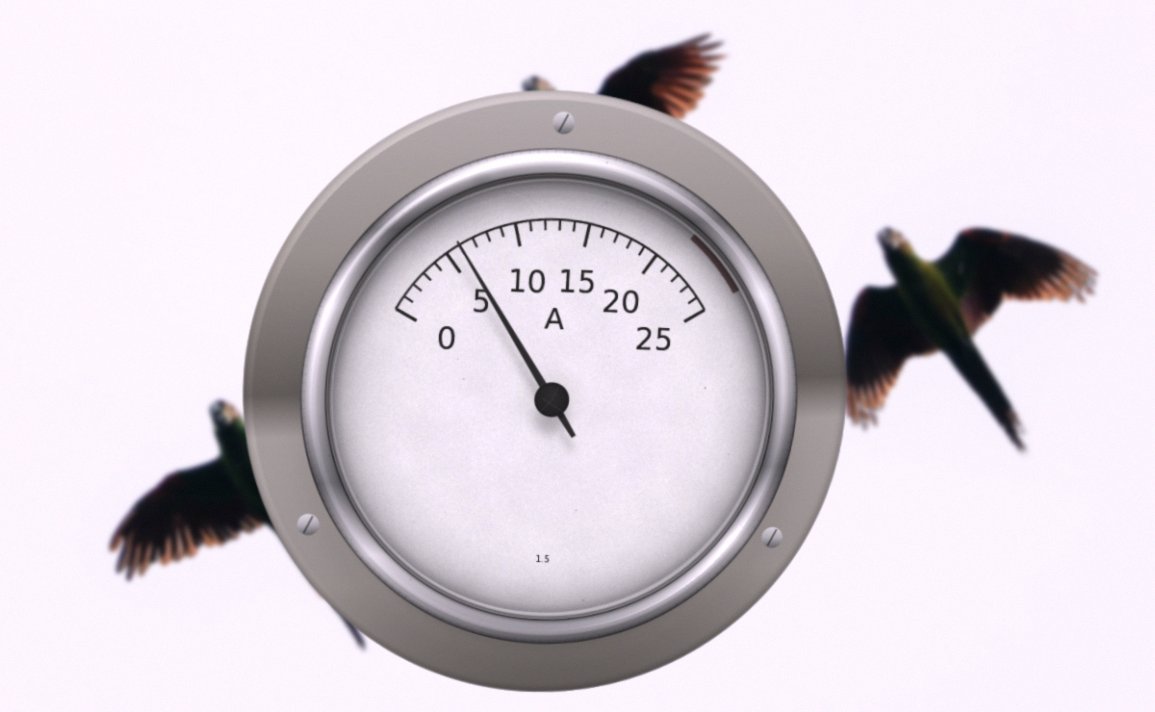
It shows {"value": 6, "unit": "A"}
